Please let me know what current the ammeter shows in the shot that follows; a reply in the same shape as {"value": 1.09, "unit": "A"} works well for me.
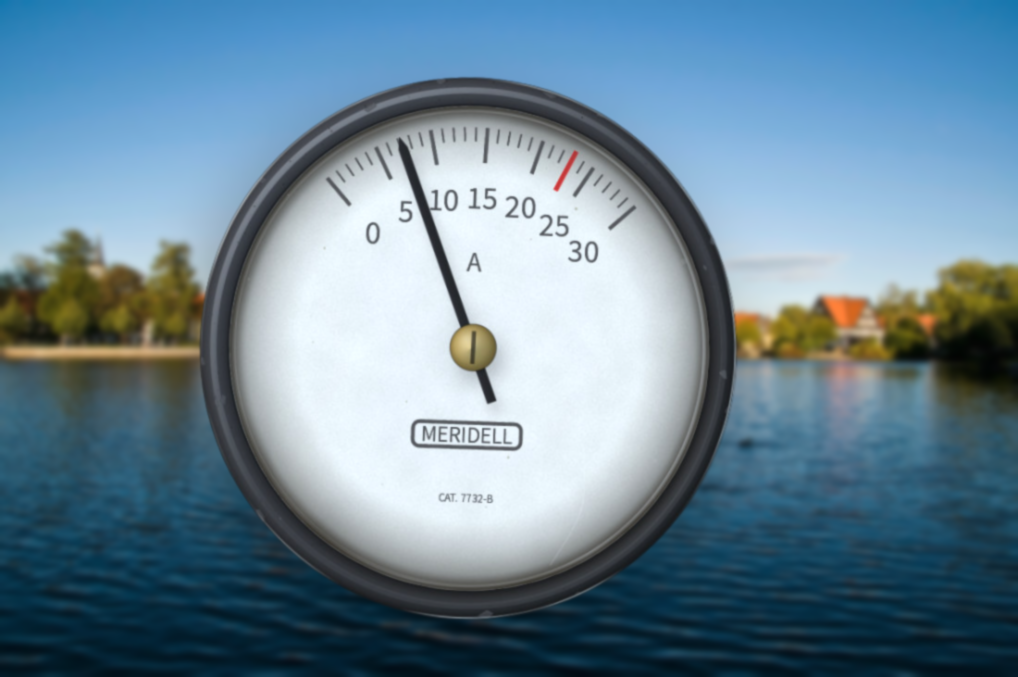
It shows {"value": 7, "unit": "A"}
